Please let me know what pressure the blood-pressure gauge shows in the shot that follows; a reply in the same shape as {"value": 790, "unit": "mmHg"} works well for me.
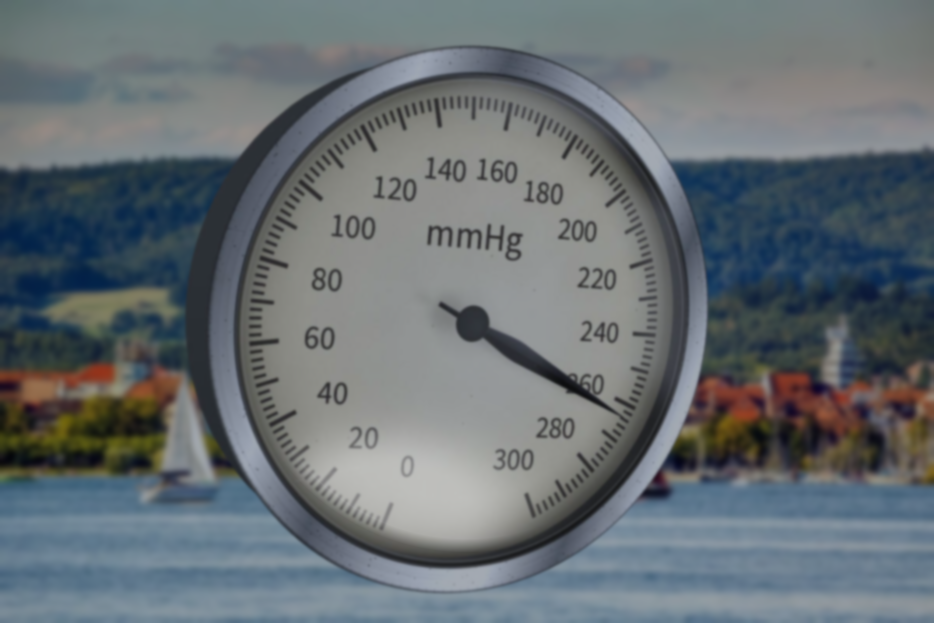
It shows {"value": 264, "unit": "mmHg"}
